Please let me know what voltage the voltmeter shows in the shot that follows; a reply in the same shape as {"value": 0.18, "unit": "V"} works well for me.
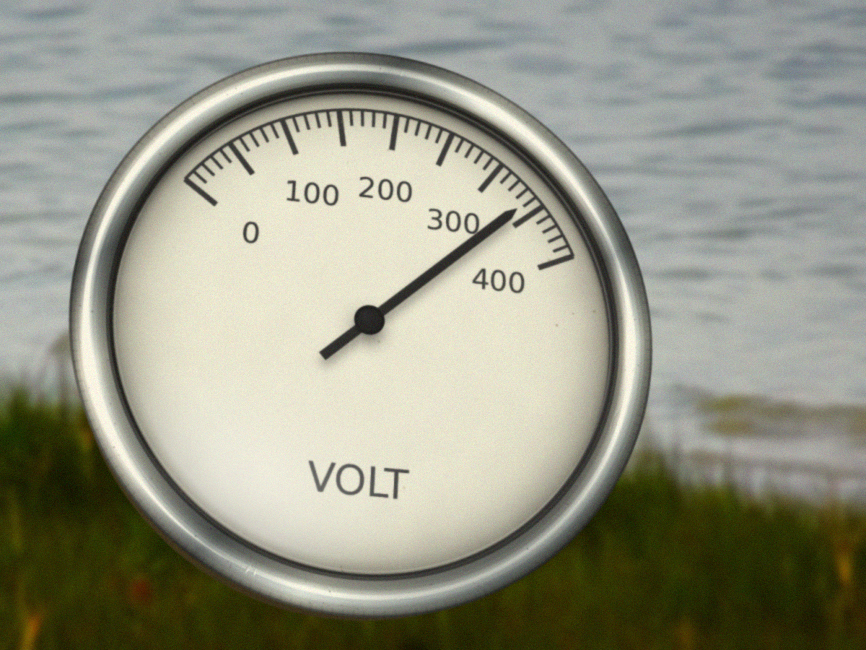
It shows {"value": 340, "unit": "V"}
